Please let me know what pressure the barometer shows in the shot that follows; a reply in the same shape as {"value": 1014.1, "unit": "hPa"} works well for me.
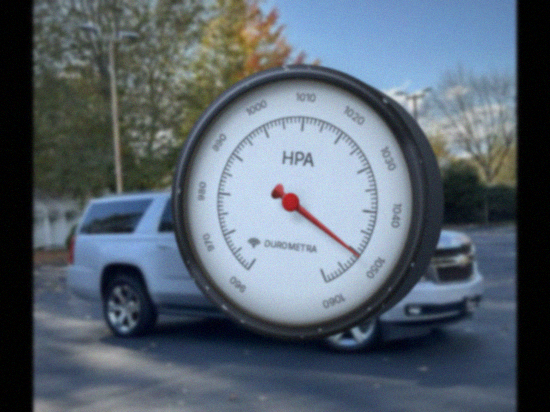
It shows {"value": 1050, "unit": "hPa"}
